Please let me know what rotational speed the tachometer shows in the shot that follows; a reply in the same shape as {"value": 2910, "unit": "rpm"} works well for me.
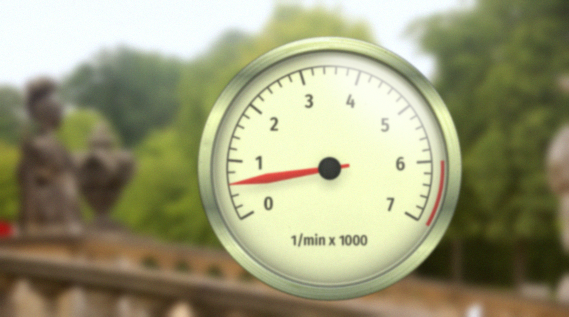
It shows {"value": 600, "unit": "rpm"}
